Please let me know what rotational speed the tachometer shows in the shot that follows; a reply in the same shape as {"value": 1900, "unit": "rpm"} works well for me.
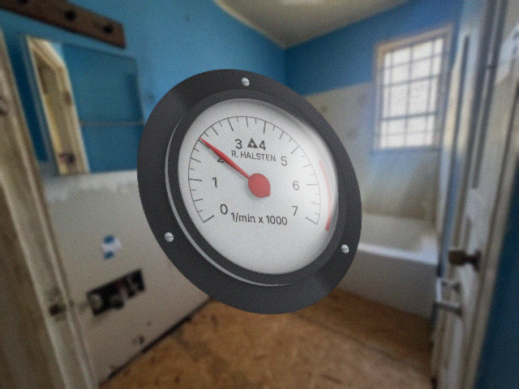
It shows {"value": 2000, "unit": "rpm"}
